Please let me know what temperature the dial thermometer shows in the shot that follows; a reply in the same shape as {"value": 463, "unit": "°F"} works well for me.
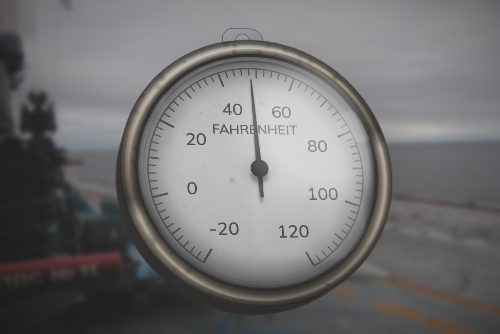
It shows {"value": 48, "unit": "°F"}
